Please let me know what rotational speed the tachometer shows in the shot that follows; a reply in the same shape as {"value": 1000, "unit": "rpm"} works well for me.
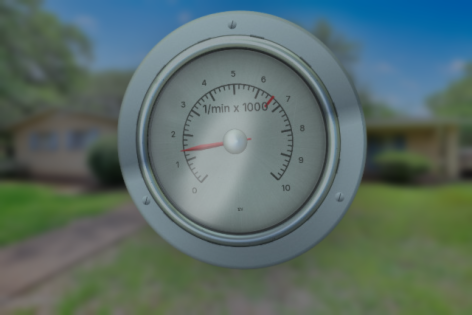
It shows {"value": 1400, "unit": "rpm"}
